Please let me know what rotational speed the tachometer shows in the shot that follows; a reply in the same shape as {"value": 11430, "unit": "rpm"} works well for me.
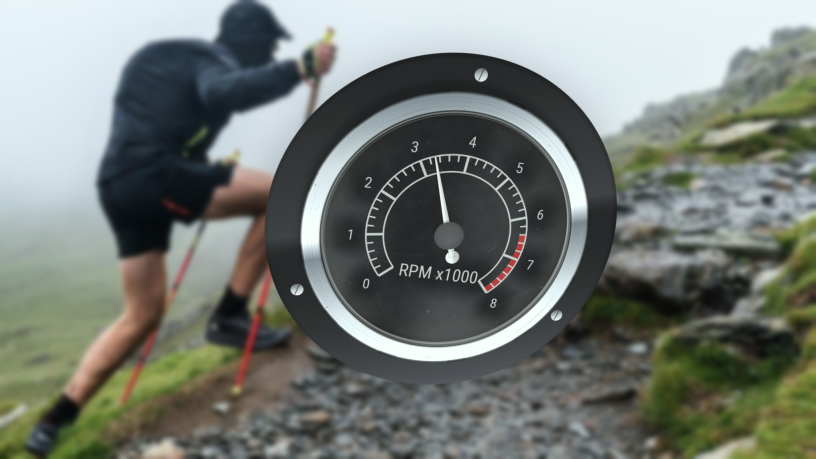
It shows {"value": 3300, "unit": "rpm"}
